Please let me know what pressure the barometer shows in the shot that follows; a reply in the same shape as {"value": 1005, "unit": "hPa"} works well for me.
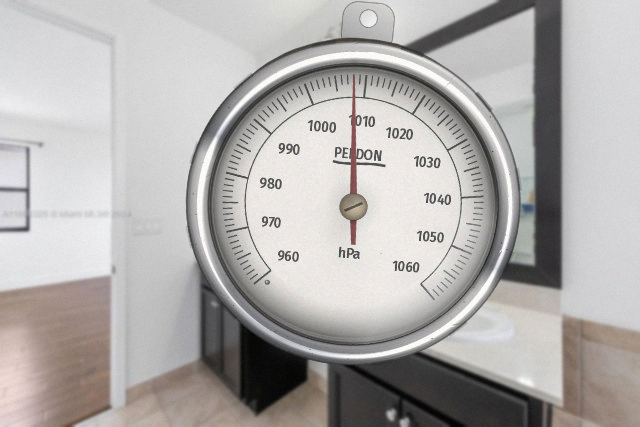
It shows {"value": 1008, "unit": "hPa"}
